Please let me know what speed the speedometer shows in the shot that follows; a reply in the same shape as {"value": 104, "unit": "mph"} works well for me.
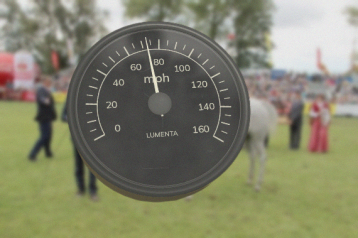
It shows {"value": 72.5, "unit": "mph"}
